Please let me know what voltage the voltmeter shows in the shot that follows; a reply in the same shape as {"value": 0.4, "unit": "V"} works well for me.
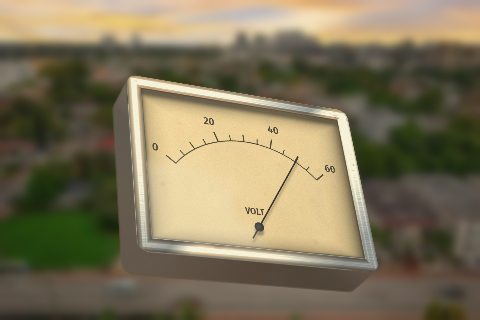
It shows {"value": 50, "unit": "V"}
